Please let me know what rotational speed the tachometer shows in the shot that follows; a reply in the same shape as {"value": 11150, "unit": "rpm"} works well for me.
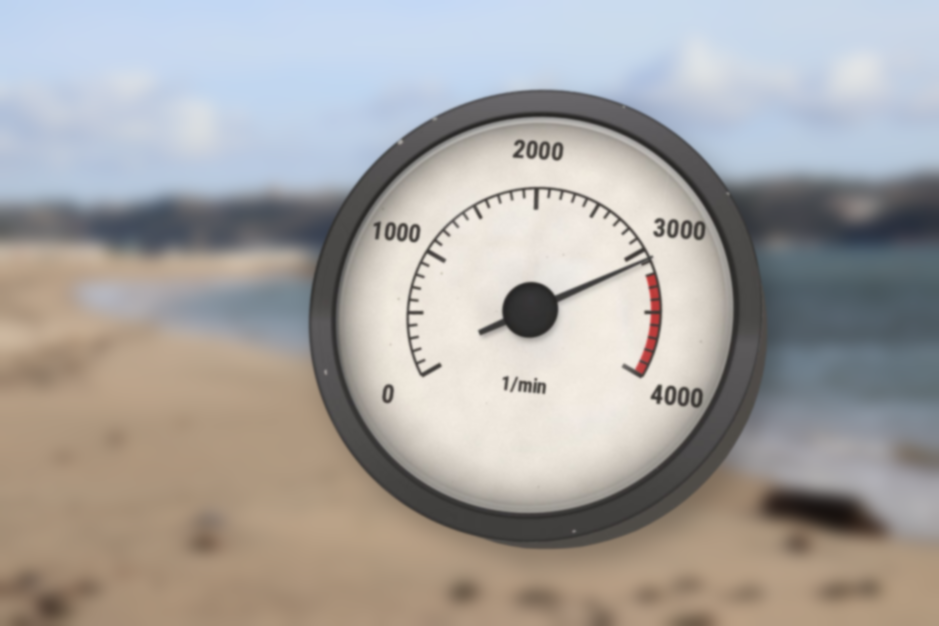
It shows {"value": 3100, "unit": "rpm"}
